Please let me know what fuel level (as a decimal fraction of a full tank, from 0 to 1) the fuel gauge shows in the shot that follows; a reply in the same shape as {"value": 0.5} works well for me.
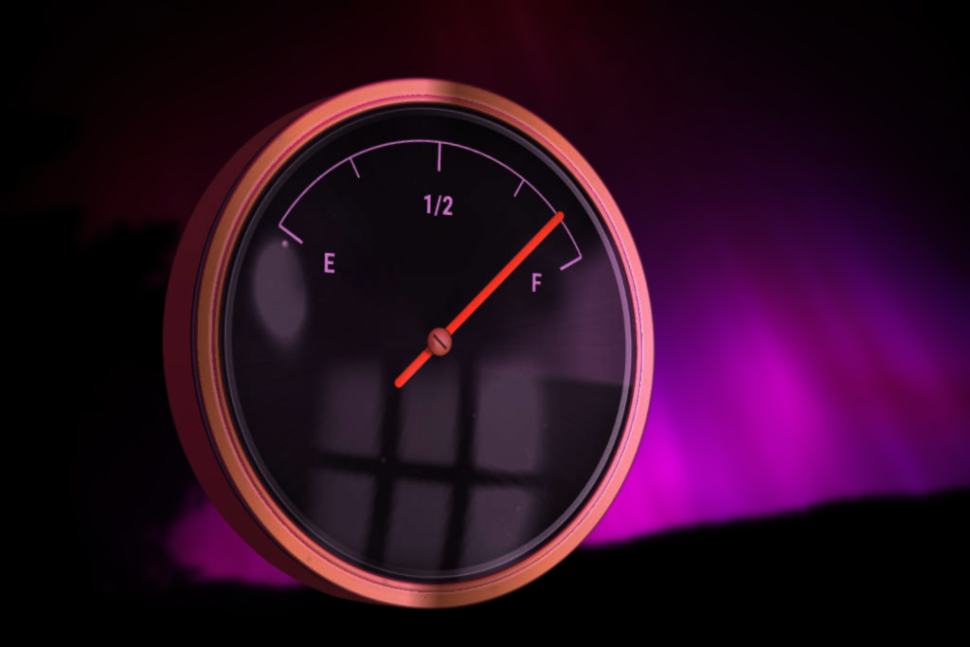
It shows {"value": 0.875}
